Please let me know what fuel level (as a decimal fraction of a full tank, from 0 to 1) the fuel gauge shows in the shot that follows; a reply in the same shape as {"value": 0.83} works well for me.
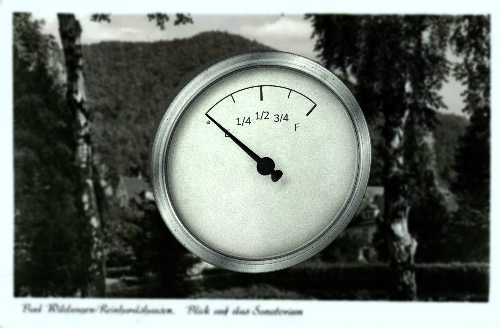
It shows {"value": 0}
